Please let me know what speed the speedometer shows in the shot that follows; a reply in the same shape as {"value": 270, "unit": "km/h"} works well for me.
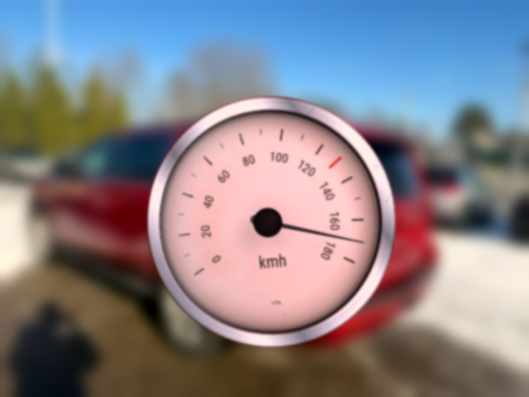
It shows {"value": 170, "unit": "km/h"}
